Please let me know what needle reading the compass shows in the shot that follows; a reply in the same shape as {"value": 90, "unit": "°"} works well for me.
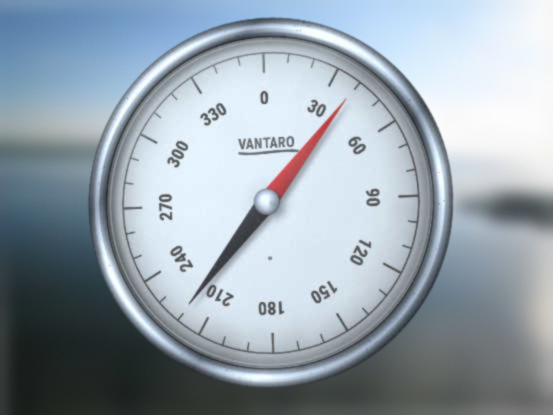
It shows {"value": 40, "unit": "°"}
